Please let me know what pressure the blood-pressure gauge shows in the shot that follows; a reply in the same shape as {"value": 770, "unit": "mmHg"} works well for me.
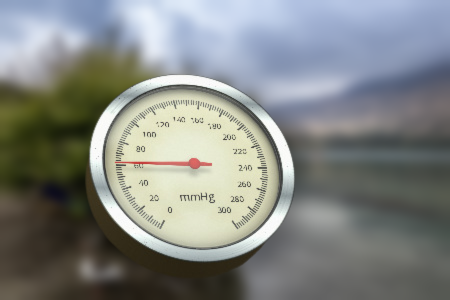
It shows {"value": 60, "unit": "mmHg"}
